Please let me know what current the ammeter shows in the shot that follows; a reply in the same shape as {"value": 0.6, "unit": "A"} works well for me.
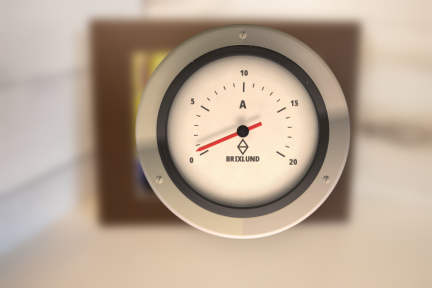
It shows {"value": 0.5, "unit": "A"}
